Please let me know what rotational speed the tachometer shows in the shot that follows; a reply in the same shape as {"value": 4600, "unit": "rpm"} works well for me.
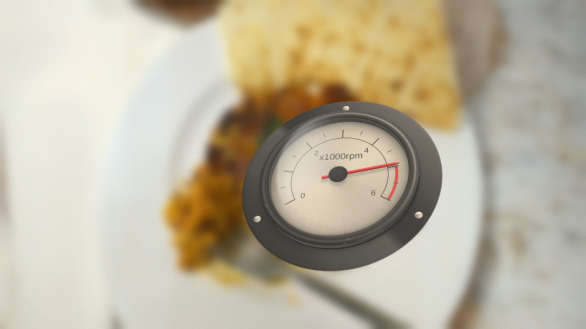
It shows {"value": 5000, "unit": "rpm"}
